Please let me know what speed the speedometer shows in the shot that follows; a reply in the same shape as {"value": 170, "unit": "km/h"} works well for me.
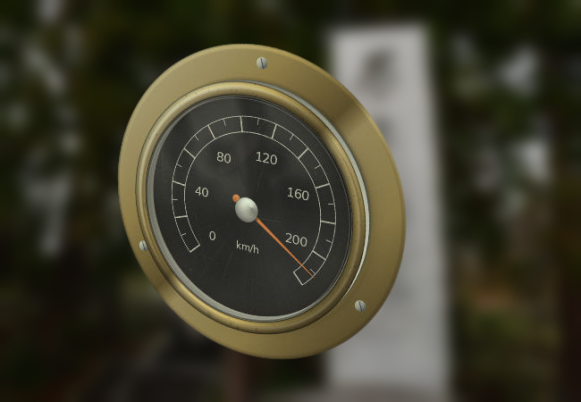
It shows {"value": 210, "unit": "km/h"}
